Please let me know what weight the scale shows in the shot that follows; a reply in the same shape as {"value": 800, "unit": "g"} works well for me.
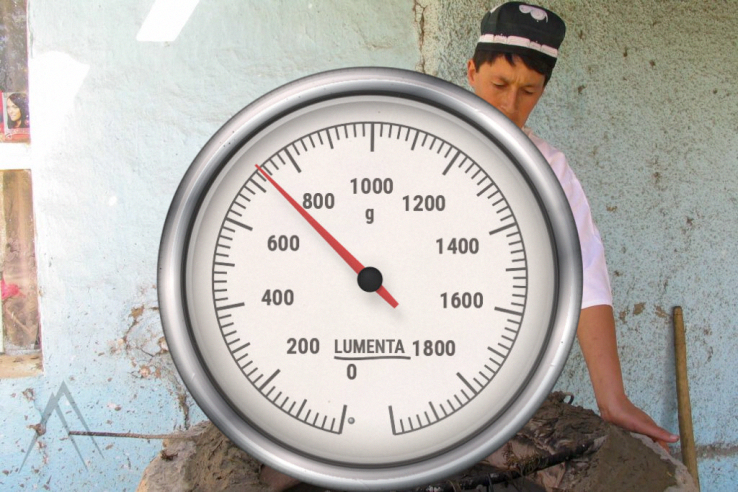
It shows {"value": 730, "unit": "g"}
